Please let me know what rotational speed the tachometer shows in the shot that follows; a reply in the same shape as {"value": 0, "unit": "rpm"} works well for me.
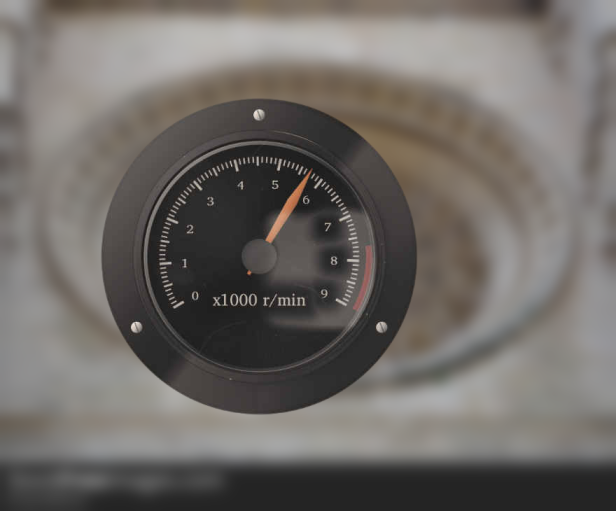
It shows {"value": 5700, "unit": "rpm"}
